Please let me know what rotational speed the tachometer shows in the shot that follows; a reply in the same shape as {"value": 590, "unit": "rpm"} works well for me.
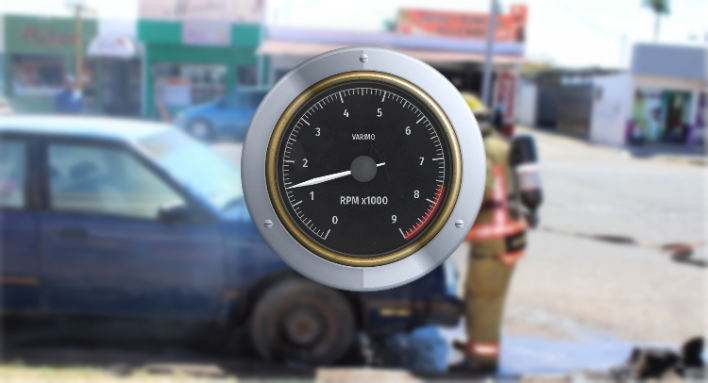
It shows {"value": 1400, "unit": "rpm"}
